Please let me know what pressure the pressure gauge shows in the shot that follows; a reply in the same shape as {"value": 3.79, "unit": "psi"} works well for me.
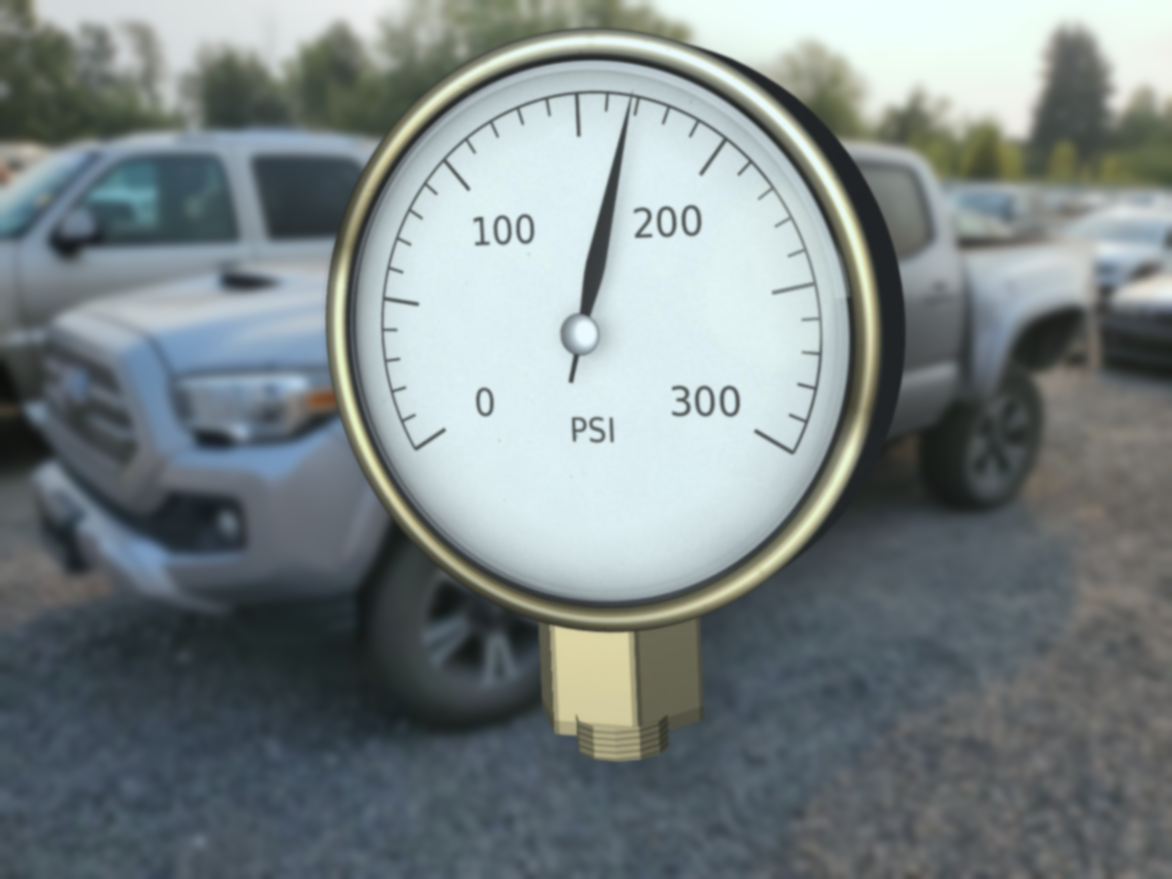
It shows {"value": 170, "unit": "psi"}
